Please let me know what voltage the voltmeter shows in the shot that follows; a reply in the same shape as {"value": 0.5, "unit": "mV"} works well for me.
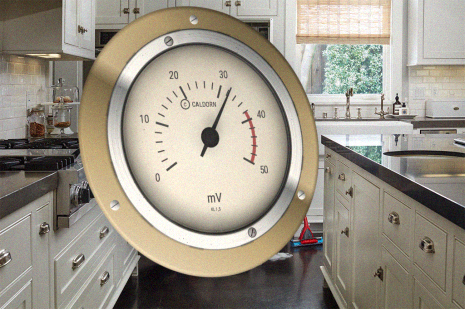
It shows {"value": 32, "unit": "mV"}
